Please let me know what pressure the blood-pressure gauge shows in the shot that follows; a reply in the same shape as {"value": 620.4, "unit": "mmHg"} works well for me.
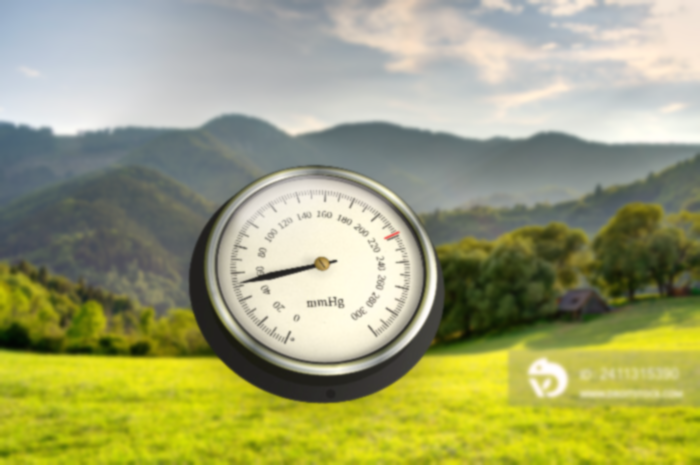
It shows {"value": 50, "unit": "mmHg"}
